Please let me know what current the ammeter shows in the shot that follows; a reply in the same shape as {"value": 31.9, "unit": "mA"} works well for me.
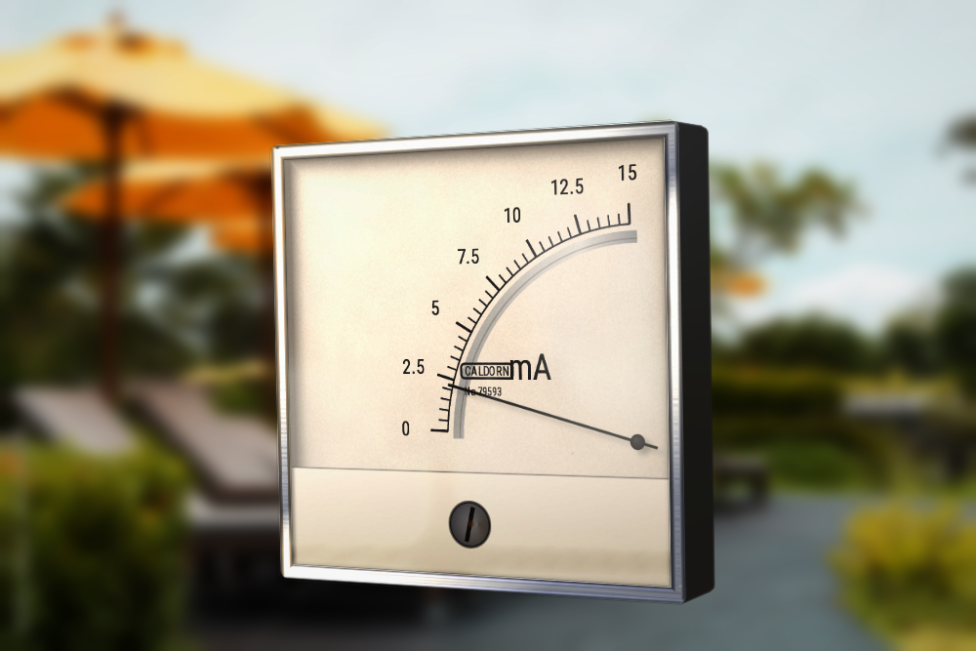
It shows {"value": 2.25, "unit": "mA"}
